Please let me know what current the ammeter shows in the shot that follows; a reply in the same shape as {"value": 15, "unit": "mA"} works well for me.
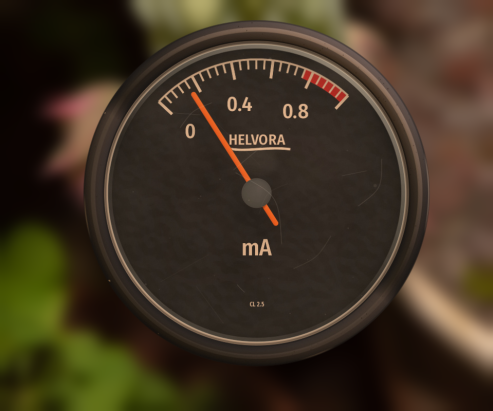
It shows {"value": 0.16, "unit": "mA"}
